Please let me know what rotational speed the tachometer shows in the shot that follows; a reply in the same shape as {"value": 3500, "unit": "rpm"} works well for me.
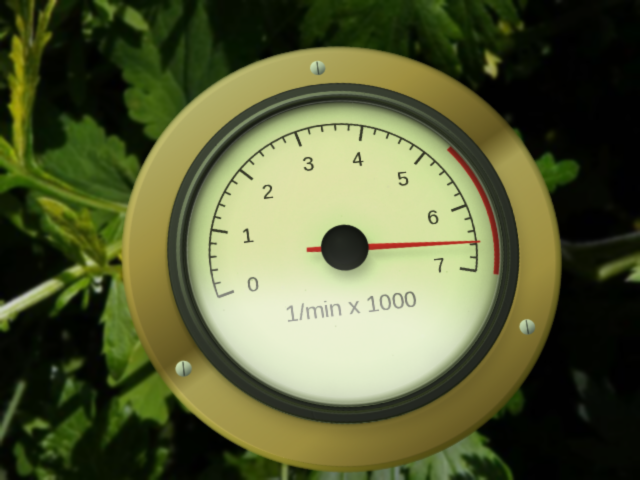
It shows {"value": 6600, "unit": "rpm"}
